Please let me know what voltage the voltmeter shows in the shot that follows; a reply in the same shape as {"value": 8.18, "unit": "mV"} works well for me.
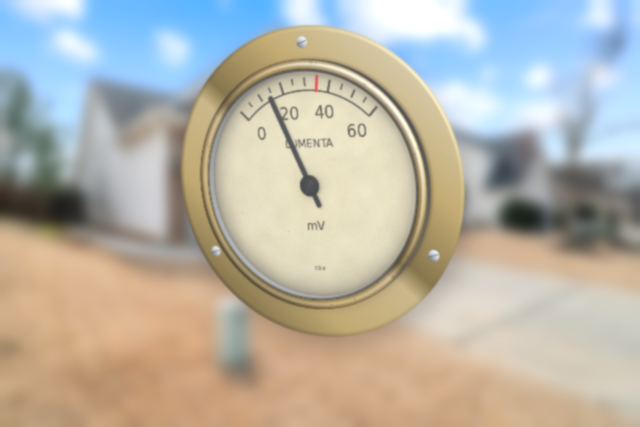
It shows {"value": 15, "unit": "mV"}
